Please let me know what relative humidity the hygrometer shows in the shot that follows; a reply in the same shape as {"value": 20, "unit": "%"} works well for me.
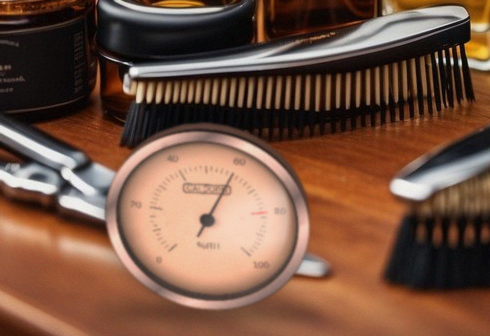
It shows {"value": 60, "unit": "%"}
